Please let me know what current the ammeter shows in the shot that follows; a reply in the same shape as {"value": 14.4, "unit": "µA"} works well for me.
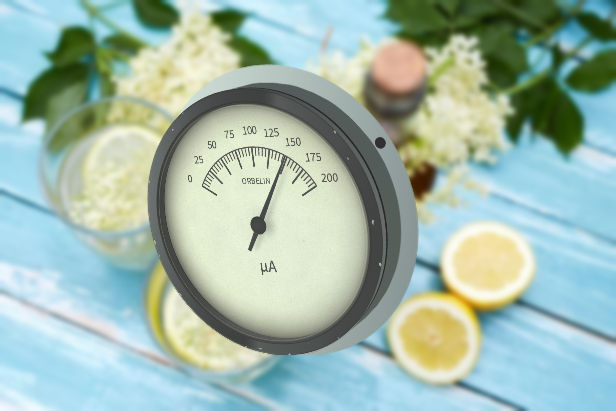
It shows {"value": 150, "unit": "µA"}
